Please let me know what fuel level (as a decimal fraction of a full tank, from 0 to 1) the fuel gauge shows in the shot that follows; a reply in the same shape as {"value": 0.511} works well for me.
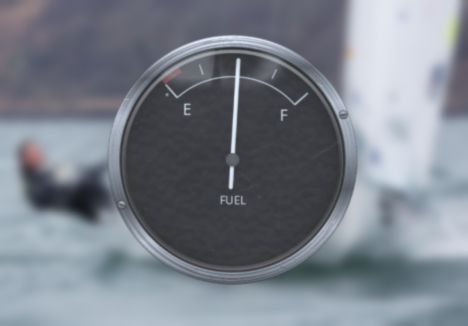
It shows {"value": 0.5}
